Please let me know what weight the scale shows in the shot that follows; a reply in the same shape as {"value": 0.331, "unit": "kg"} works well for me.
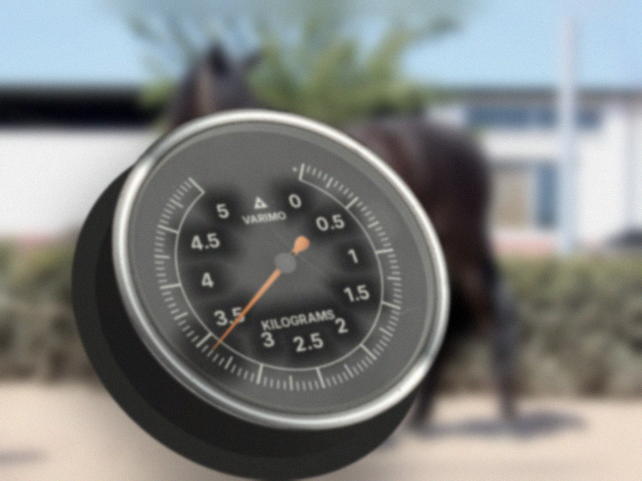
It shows {"value": 3.4, "unit": "kg"}
